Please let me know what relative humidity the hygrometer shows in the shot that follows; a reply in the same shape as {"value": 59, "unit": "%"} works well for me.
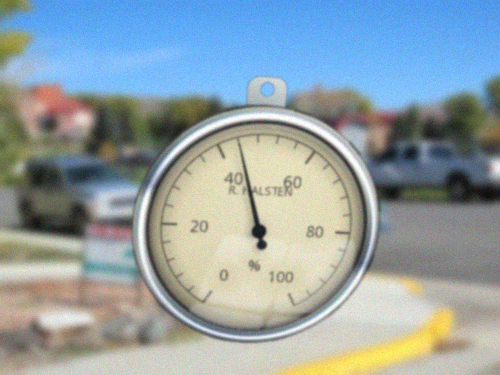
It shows {"value": 44, "unit": "%"}
